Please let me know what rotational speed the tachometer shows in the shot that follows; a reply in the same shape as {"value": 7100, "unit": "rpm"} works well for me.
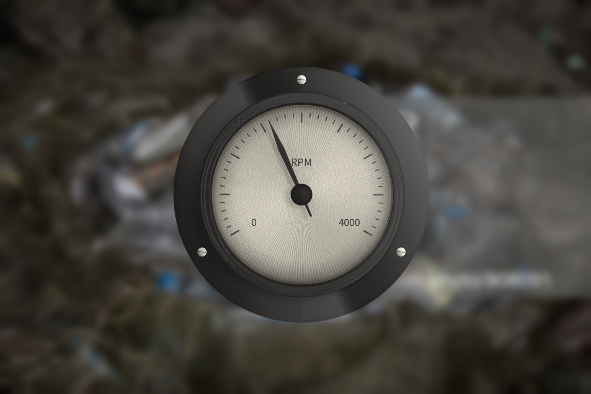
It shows {"value": 1600, "unit": "rpm"}
